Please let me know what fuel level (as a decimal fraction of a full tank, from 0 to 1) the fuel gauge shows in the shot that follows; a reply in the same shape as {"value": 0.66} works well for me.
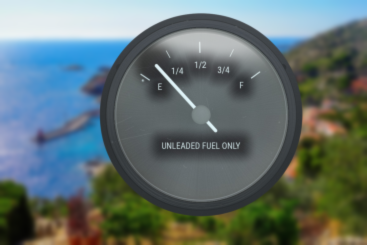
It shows {"value": 0.125}
